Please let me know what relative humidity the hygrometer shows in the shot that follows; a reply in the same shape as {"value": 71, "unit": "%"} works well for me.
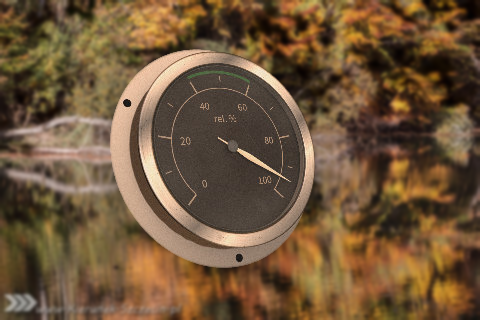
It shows {"value": 95, "unit": "%"}
